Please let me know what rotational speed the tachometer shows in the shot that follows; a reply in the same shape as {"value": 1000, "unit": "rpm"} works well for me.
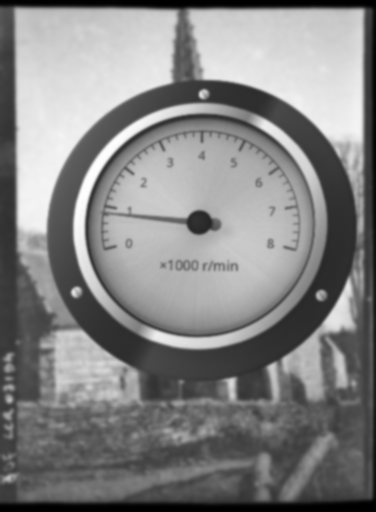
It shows {"value": 800, "unit": "rpm"}
